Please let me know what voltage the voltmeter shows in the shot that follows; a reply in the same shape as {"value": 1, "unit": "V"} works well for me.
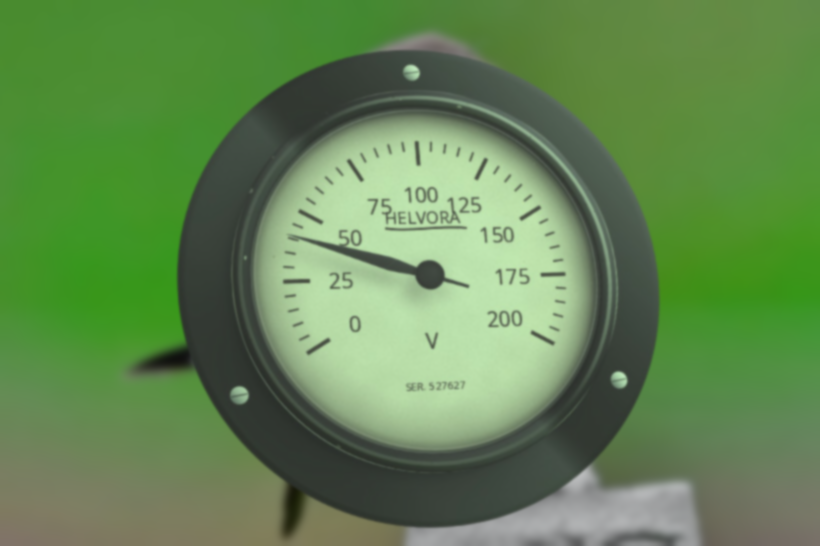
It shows {"value": 40, "unit": "V"}
